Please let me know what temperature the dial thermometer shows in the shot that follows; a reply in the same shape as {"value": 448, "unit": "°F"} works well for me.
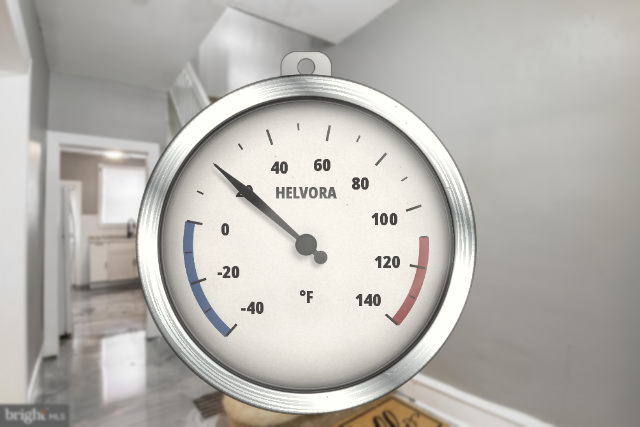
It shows {"value": 20, "unit": "°F"}
